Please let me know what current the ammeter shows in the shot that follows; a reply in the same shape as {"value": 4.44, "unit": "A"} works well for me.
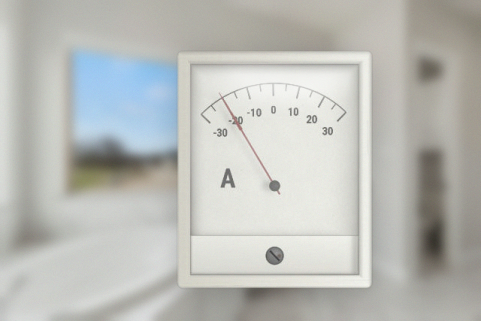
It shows {"value": -20, "unit": "A"}
